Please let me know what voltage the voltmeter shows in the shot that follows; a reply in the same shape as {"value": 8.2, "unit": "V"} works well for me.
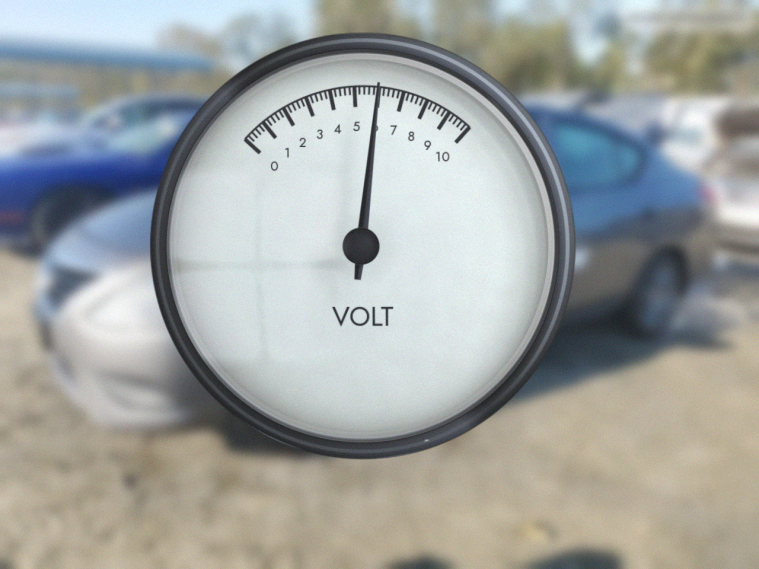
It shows {"value": 6, "unit": "V"}
